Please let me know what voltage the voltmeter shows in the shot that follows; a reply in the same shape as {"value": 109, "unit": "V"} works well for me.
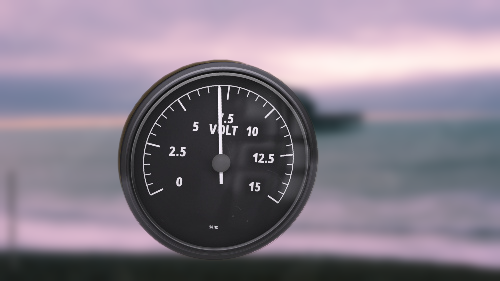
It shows {"value": 7, "unit": "V"}
